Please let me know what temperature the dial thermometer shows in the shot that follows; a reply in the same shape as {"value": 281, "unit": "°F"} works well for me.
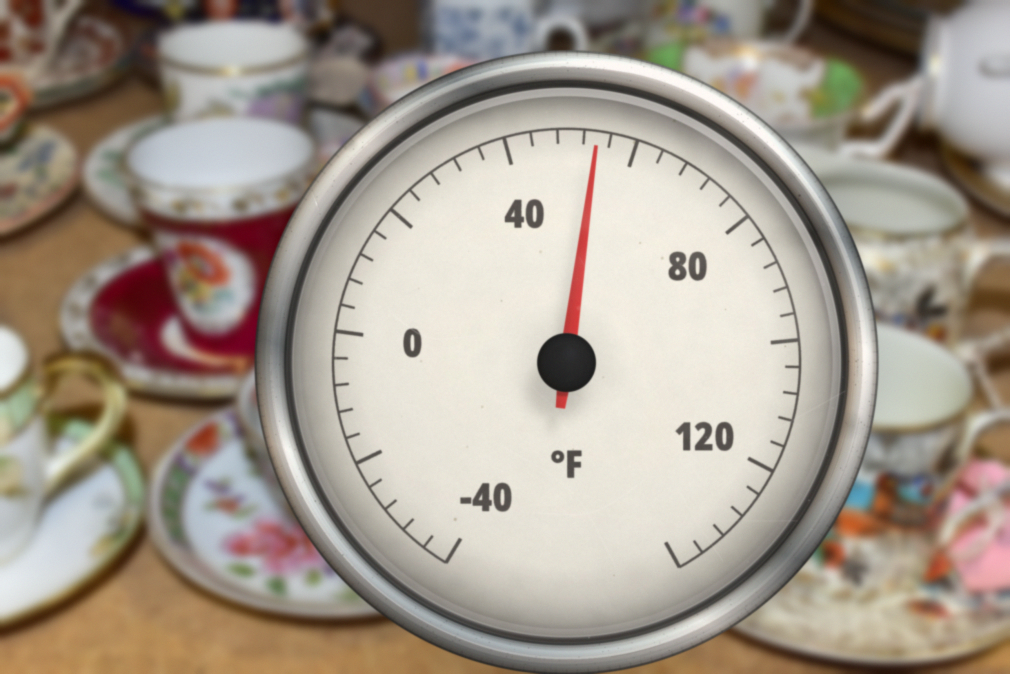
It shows {"value": 54, "unit": "°F"}
